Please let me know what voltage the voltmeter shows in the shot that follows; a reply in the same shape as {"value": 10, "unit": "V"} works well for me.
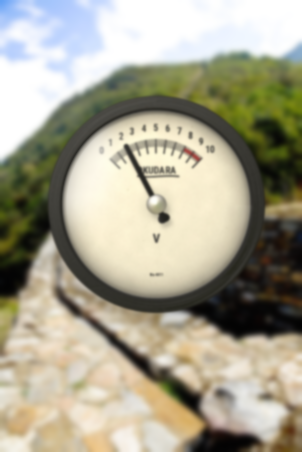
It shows {"value": 2, "unit": "V"}
